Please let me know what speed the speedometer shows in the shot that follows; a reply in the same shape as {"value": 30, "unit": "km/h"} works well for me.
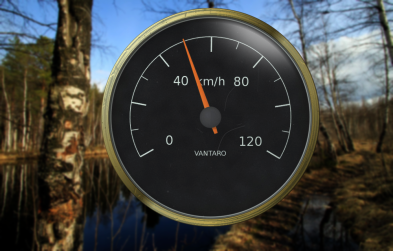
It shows {"value": 50, "unit": "km/h"}
